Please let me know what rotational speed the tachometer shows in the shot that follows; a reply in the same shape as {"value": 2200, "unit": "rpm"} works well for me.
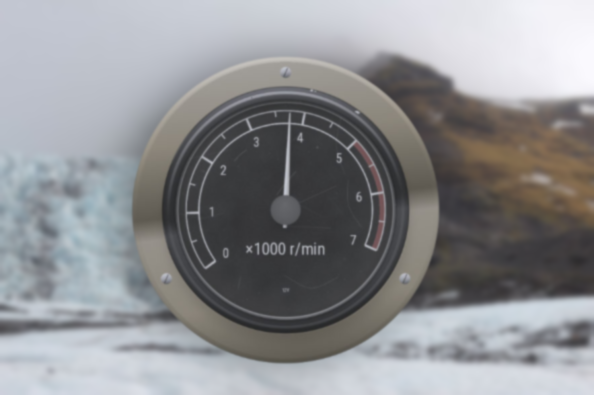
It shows {"value": 3750, "unit": "rpm"}
